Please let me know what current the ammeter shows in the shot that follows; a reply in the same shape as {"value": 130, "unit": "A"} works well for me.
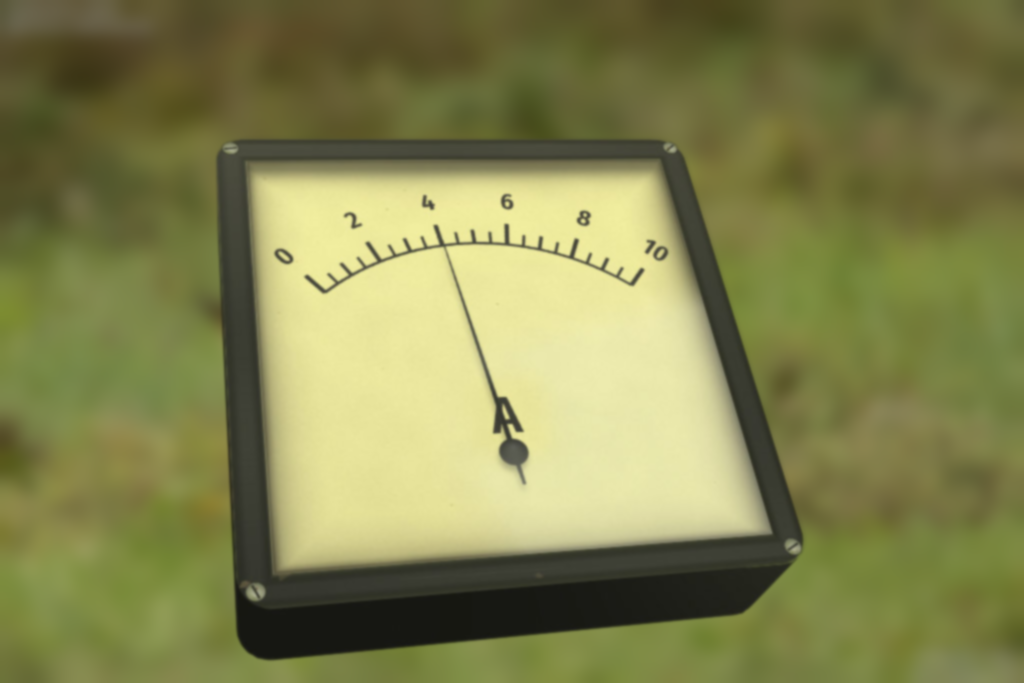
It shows {"value": 4, "unit": "A"}
